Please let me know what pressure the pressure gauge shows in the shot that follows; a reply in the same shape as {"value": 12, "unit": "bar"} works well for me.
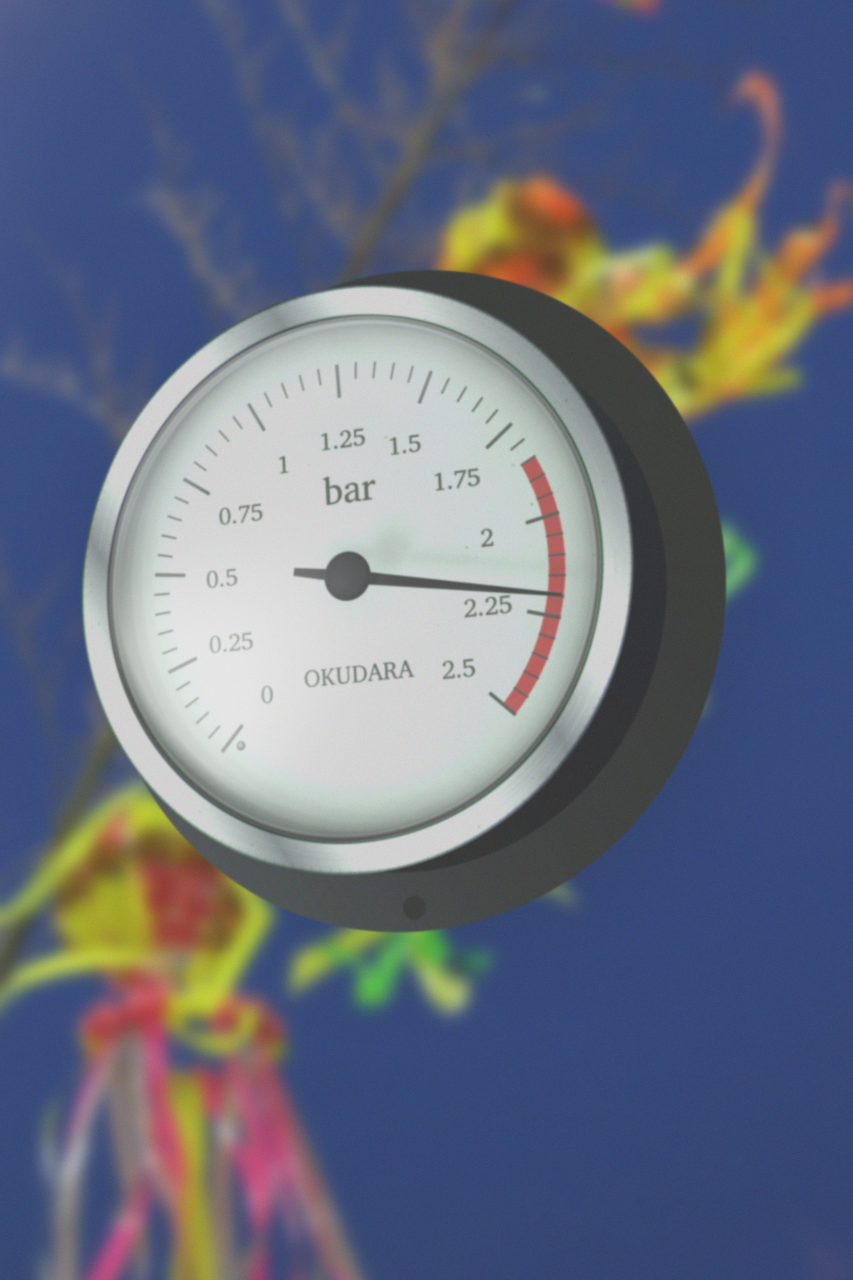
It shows {"value": 2.2, "unit": "bar"}
